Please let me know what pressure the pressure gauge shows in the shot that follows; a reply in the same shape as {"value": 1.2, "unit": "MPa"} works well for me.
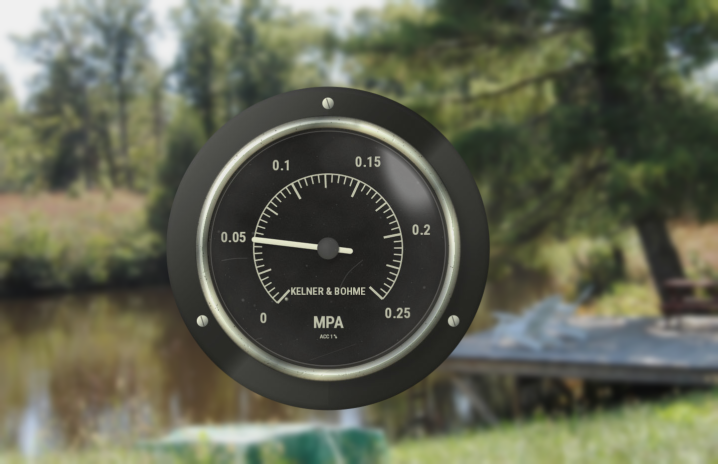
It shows {"value": 0.05, "unit": "MPa"}
